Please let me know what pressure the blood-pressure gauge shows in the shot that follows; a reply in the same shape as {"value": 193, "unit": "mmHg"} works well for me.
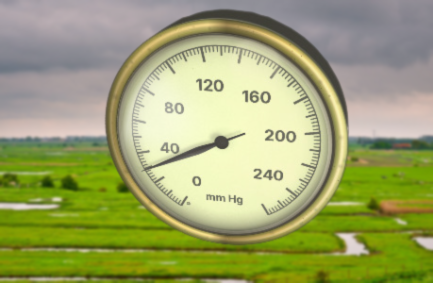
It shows {"value": 30, "unit": "mmHg"}
